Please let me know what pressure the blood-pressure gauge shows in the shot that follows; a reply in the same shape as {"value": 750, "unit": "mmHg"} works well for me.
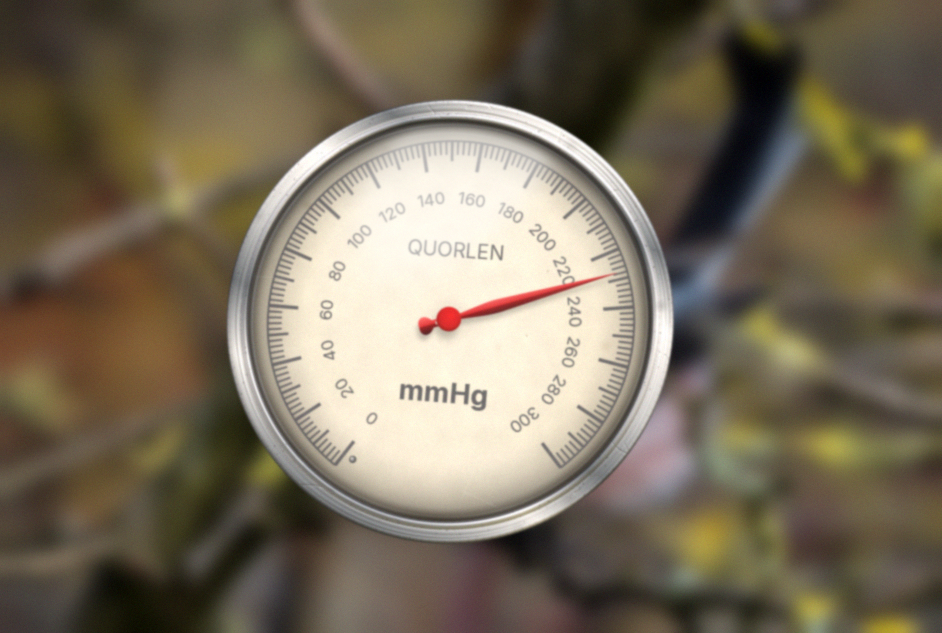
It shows {"value": 228, "unit": "mmHg"}
